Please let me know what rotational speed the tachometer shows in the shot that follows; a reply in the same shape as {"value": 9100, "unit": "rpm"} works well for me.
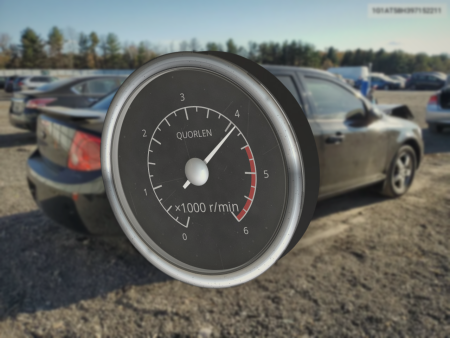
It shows {"value": 4125, "unit": "rpm"}
